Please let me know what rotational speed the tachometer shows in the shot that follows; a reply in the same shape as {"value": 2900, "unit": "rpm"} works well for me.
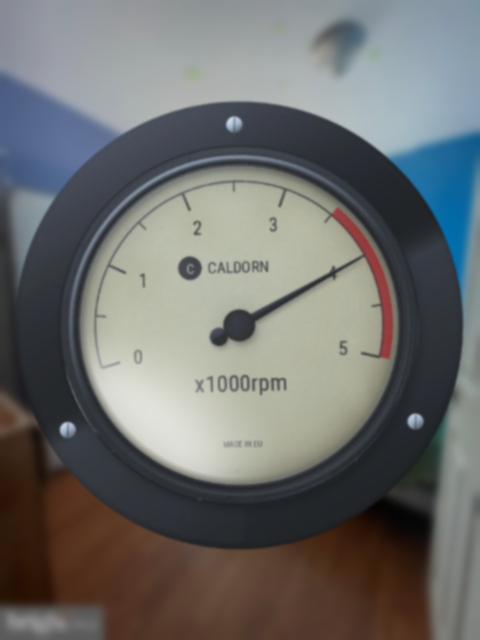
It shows {"value": 4000, "unit": "rpm"}
